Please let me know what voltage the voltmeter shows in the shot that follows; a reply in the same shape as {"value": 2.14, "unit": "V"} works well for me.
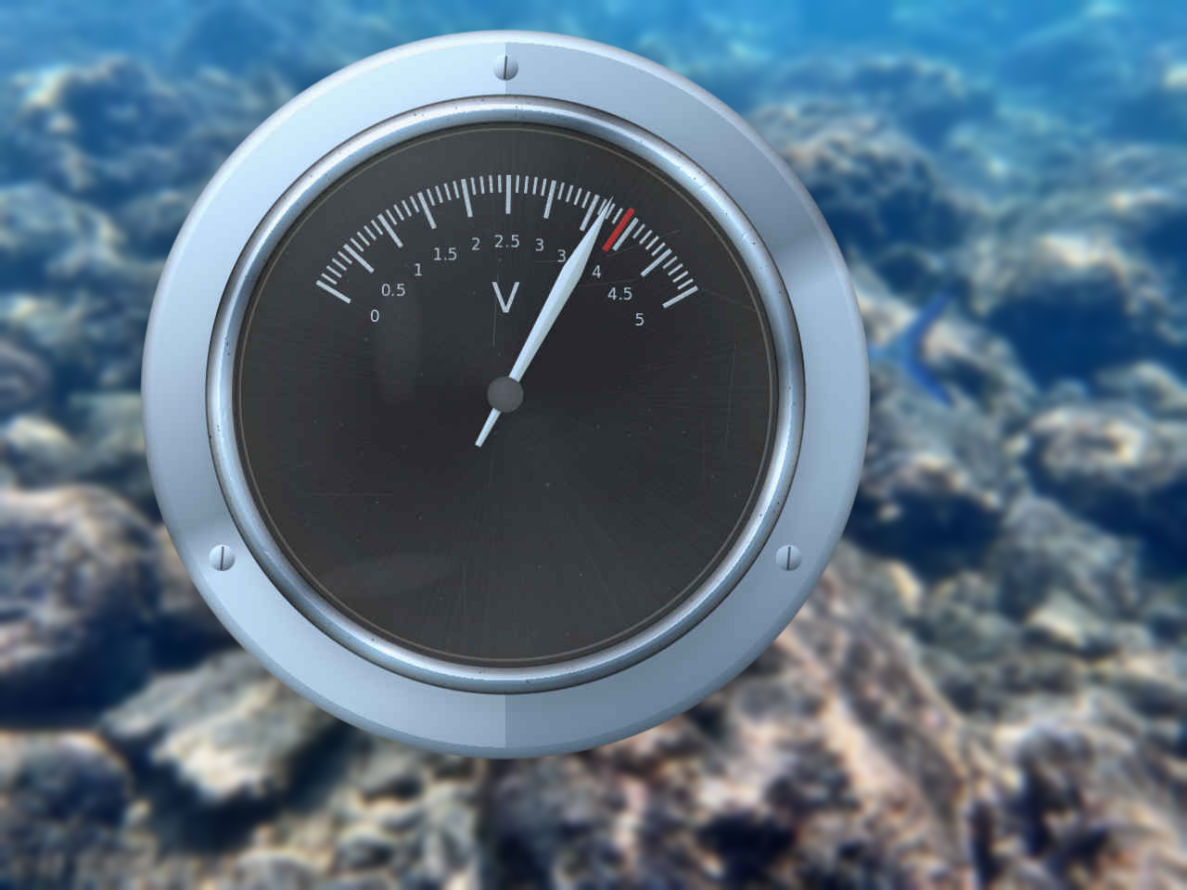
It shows {"value": 3.65, "unit": "V"}
